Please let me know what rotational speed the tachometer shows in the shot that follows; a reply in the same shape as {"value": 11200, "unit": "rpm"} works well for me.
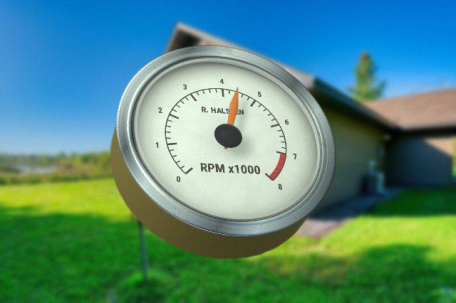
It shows {"value": 4400, "unit": "rpm"}
